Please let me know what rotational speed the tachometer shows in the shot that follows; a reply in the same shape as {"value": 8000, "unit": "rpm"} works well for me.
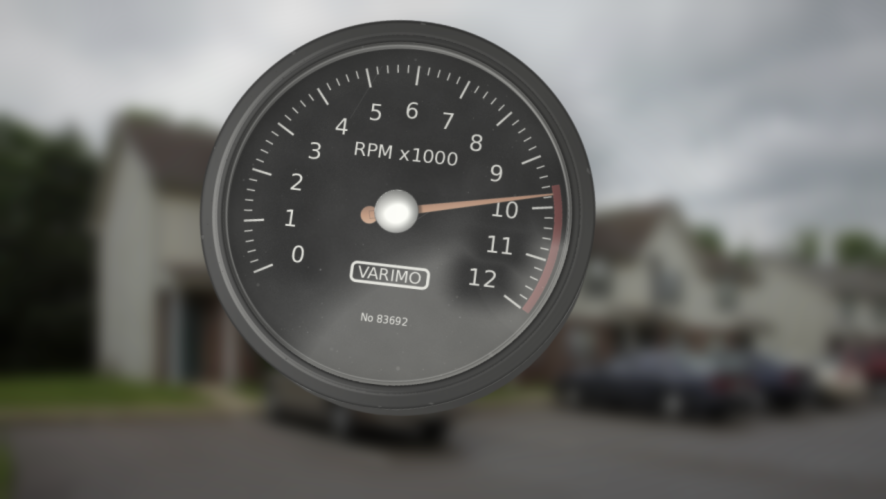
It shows {"value": 9800, "unit": "rpm"}
